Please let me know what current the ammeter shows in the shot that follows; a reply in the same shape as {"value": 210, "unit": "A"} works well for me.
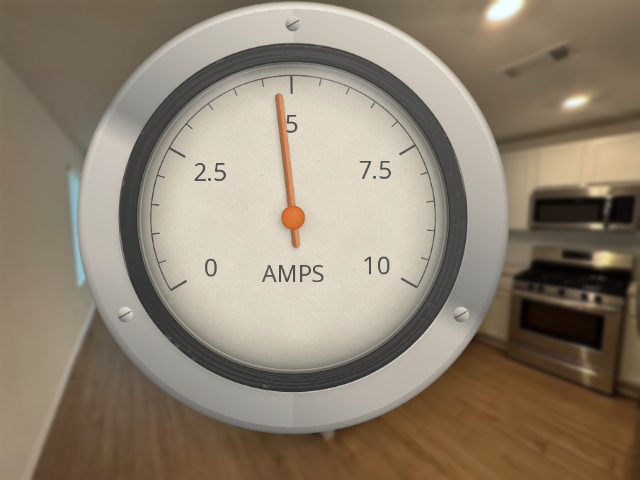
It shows {"value": 4.75, "unit": "A"}
